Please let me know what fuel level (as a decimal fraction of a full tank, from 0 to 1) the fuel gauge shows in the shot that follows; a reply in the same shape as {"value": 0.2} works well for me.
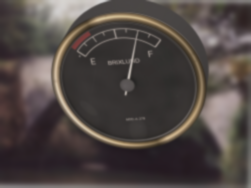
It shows {"value": 0.75}
